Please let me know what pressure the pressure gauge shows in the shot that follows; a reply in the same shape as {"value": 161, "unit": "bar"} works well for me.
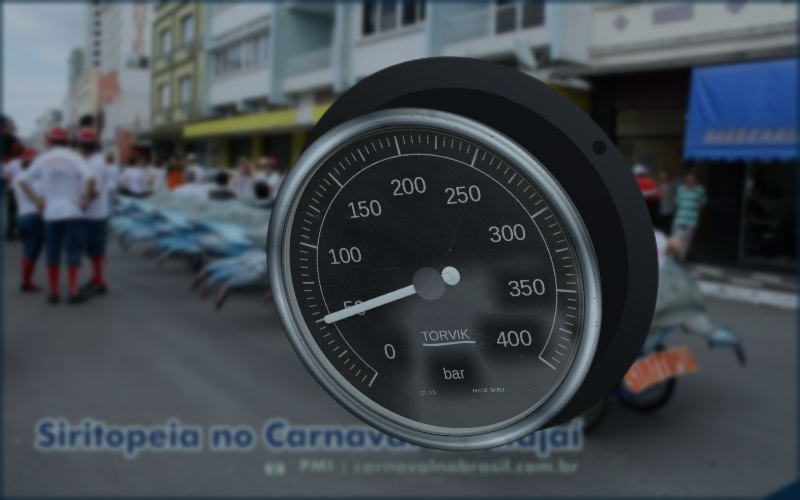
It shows {"value": 50, "unit": "bar"}
